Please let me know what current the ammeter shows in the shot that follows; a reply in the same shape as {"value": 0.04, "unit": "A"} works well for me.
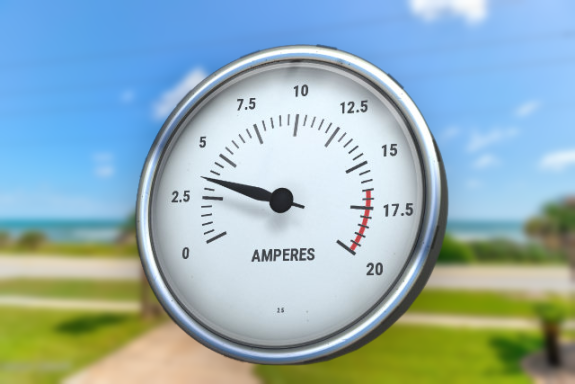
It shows {"value": 3.5, "unit": "A"}
